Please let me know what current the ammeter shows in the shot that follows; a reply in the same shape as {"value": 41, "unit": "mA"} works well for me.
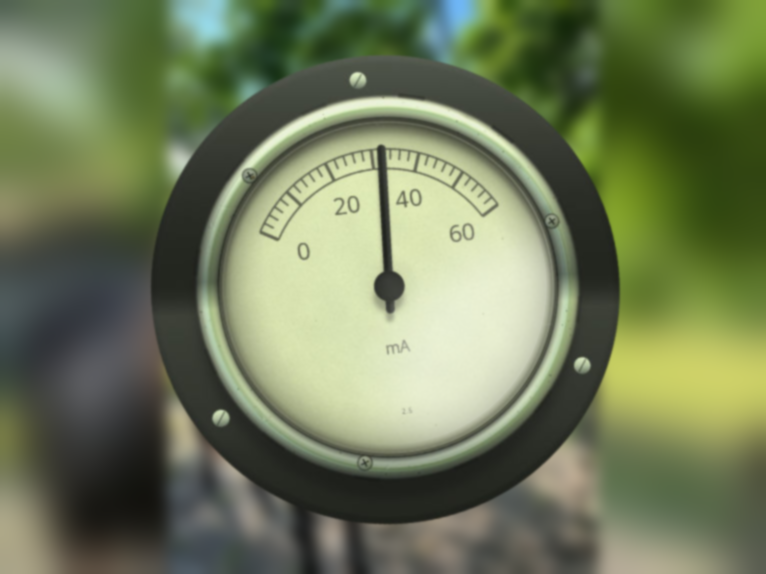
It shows {"value": 32, "unit": "mA"}
